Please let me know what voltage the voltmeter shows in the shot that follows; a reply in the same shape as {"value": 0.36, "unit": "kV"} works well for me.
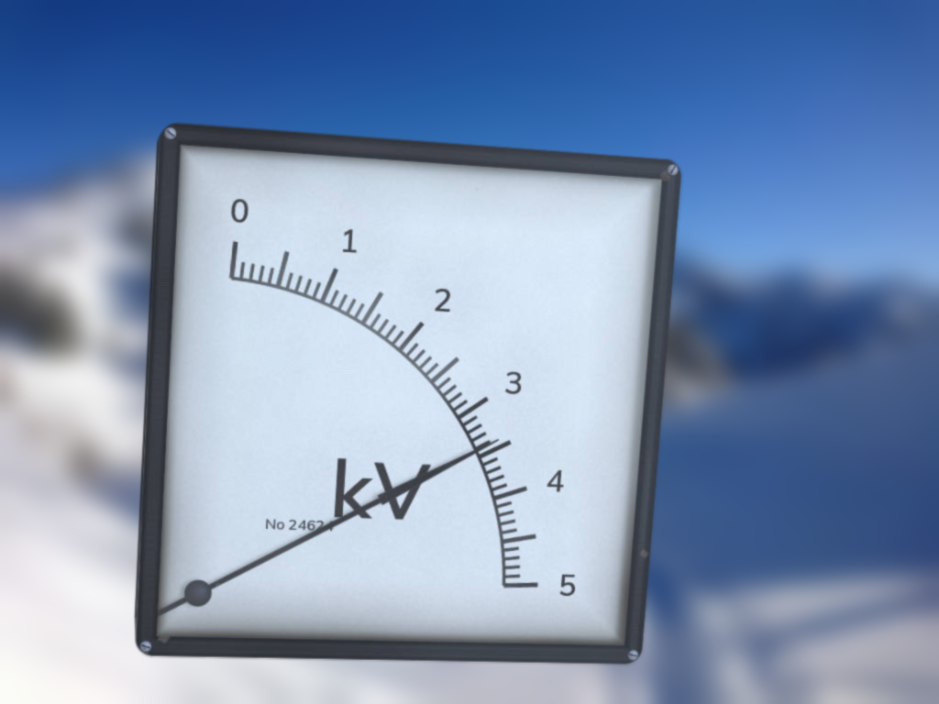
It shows {"value": 3.4, "unit": "kV"}
